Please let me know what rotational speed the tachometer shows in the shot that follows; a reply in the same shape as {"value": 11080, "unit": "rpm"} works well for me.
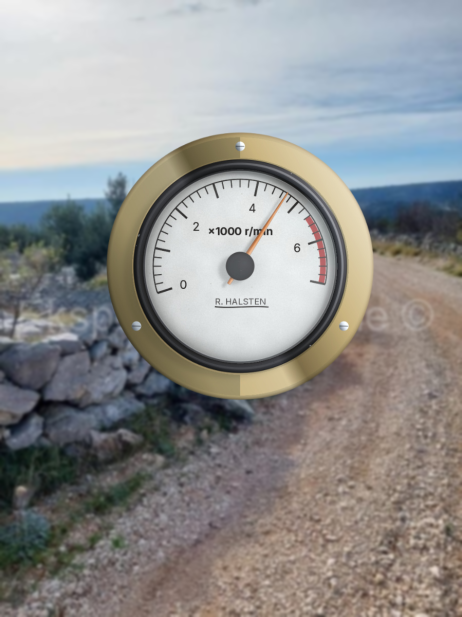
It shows {"value": 4700, "unit": "rpm"}
